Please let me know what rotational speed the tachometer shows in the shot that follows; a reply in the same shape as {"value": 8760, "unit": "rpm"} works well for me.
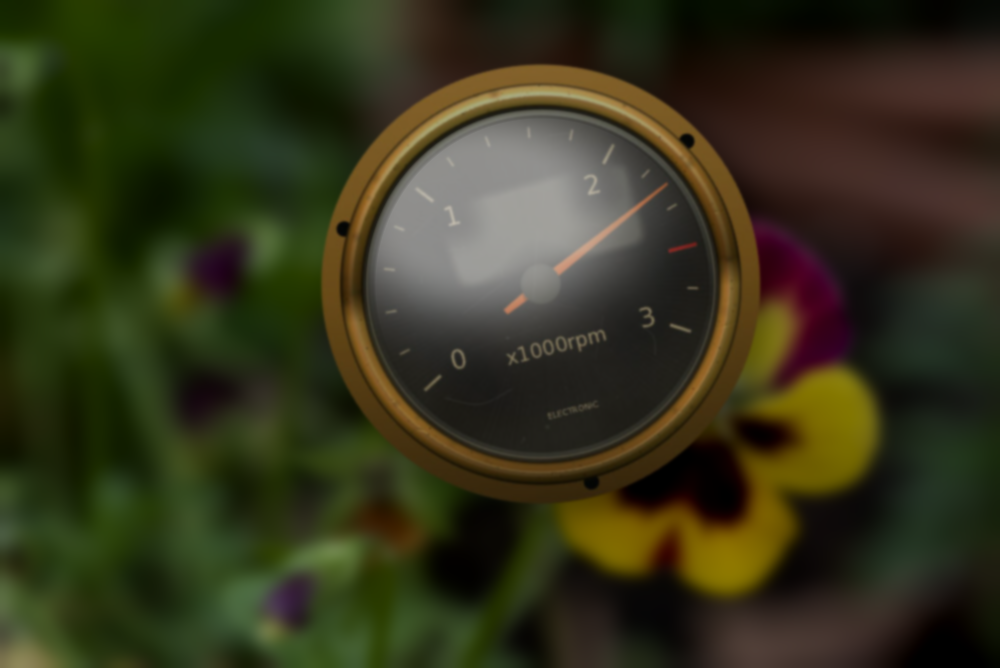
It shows {"value": 2300, "unit": "rpm"}
